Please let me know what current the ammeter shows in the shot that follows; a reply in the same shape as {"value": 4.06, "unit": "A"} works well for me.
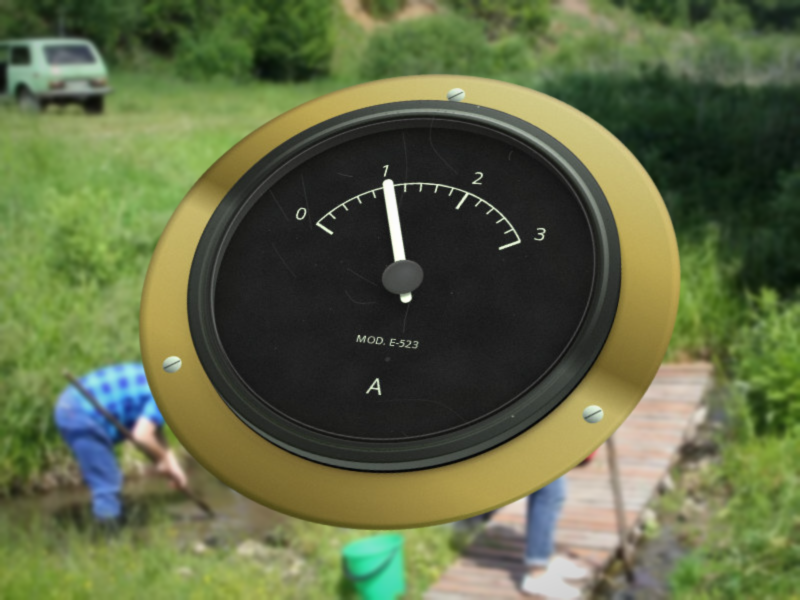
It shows {"value": 1, "unit": "A"}
